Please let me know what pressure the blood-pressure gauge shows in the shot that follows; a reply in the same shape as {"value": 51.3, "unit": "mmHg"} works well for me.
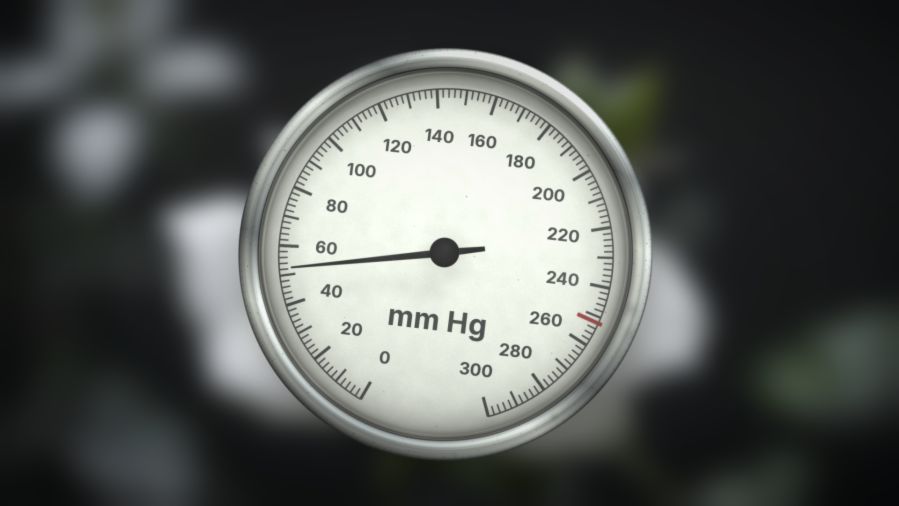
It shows {"value": 52, "unit": "mmHg"}
